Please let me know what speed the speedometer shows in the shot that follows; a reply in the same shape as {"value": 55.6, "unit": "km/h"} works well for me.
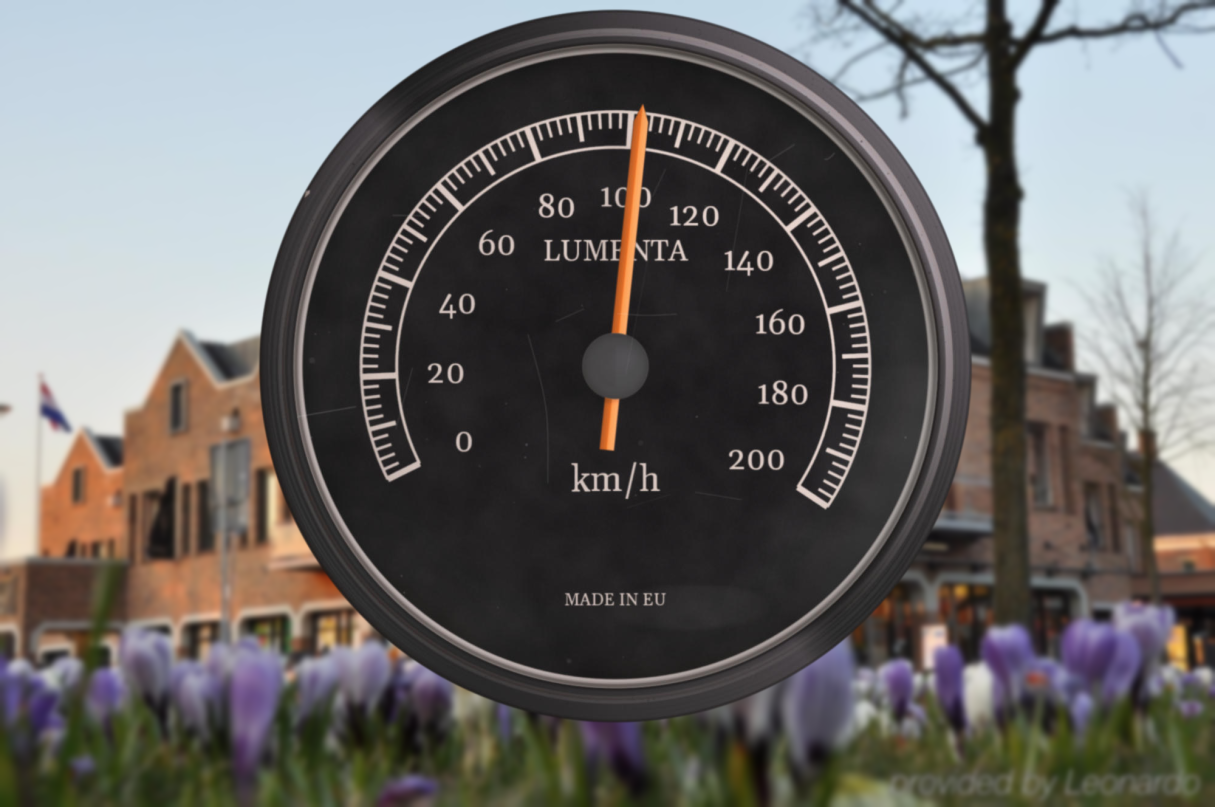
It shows {"value": 102, "unit": "km/h"}
